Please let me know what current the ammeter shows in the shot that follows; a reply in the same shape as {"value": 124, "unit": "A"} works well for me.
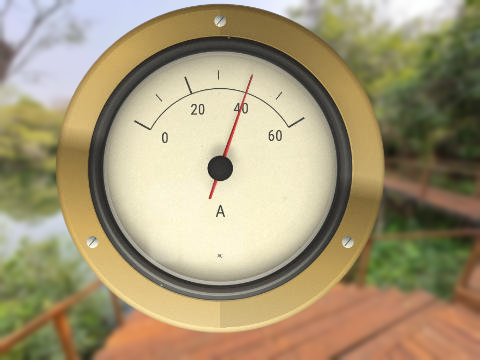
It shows {"value": 40, "unit": "A"}
